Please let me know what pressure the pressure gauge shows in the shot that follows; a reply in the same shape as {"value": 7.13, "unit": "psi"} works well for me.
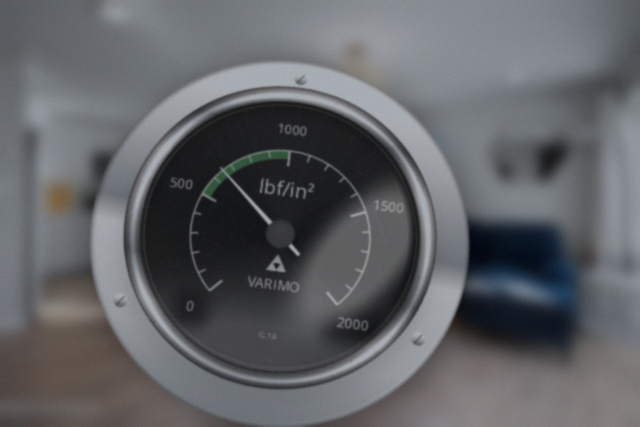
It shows {"value": 650, "unit": "psi"}
